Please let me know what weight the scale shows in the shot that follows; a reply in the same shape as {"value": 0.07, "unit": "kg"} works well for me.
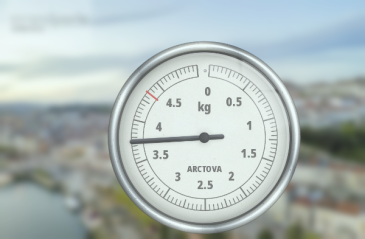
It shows {"value": 3.75, "unit": "kg"}
